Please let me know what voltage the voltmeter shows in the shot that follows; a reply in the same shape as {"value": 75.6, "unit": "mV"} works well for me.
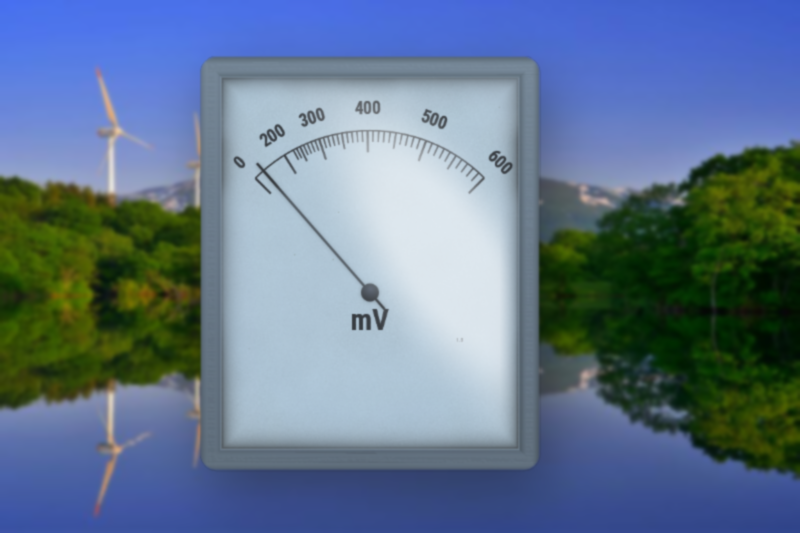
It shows {"value": 100, "unit": "mV"}
